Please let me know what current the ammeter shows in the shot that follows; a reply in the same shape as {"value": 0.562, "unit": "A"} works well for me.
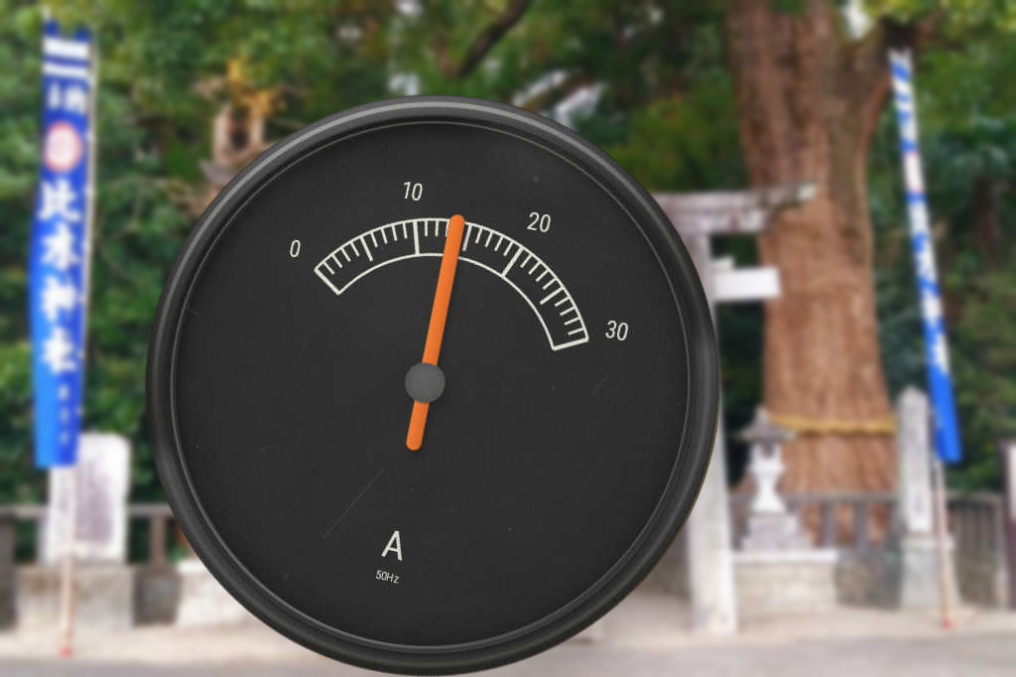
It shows {"value": 14, "unit": "A"}
